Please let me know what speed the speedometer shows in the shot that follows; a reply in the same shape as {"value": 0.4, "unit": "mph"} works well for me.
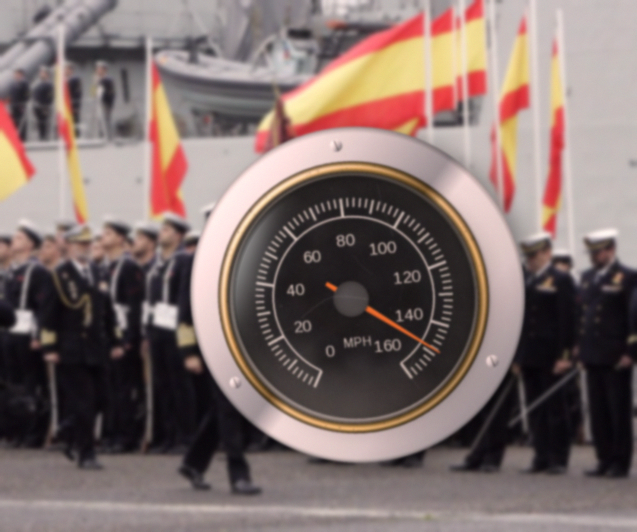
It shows {"value": 148, "unit": "mph"}
